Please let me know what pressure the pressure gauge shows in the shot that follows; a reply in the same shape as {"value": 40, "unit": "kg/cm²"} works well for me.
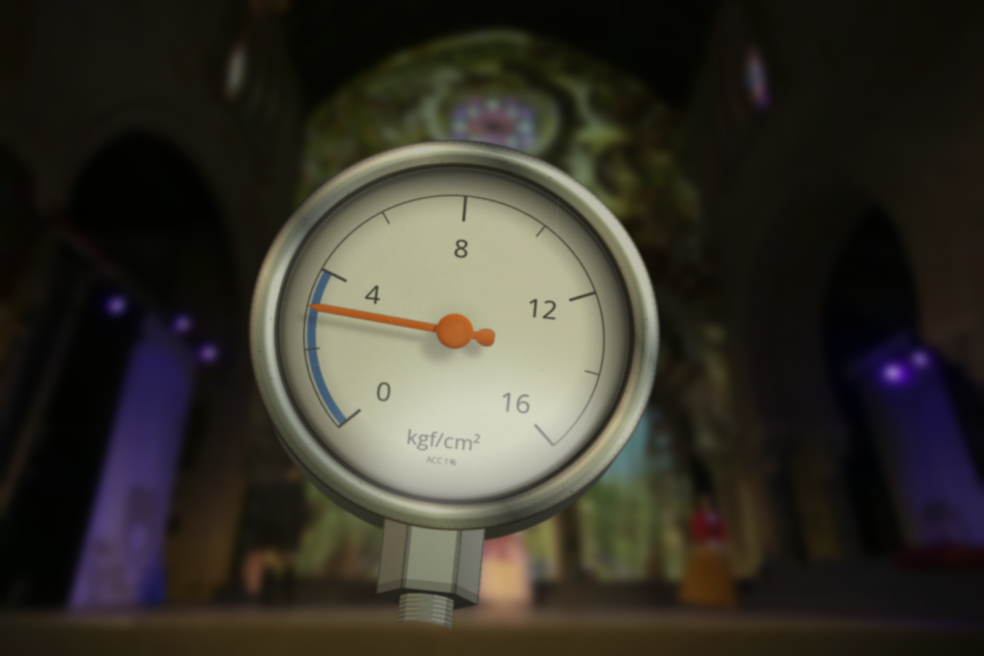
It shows {"value": 3, "unit": "kg/cm²"}
